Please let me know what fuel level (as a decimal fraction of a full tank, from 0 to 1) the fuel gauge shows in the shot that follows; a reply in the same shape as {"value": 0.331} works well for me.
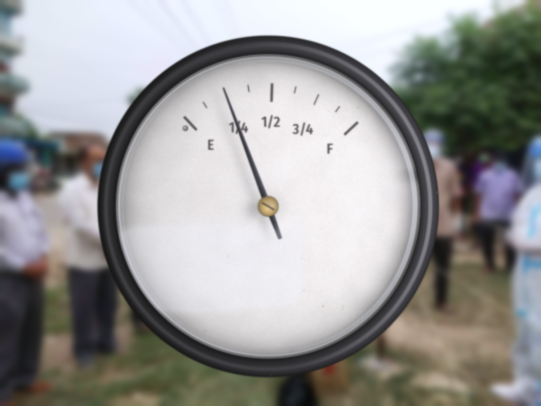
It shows {"value": 0.25}
